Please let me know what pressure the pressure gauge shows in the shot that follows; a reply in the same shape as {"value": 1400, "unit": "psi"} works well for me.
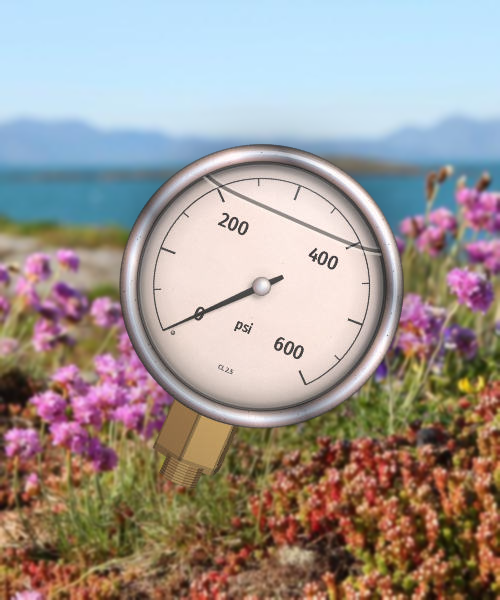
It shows {"value": 0, "unit": "psi"}
